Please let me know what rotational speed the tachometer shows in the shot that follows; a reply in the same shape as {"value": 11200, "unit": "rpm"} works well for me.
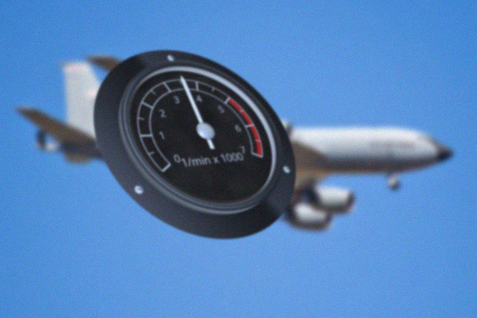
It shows {"value": 3500, "unit": "rpm"}
